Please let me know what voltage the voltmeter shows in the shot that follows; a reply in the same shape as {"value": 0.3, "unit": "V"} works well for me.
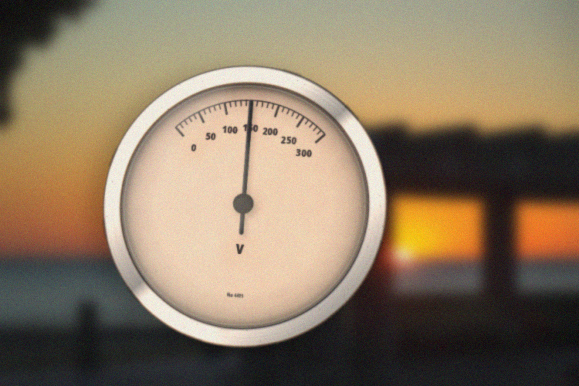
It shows {"value": 150, "unit": "V"}
